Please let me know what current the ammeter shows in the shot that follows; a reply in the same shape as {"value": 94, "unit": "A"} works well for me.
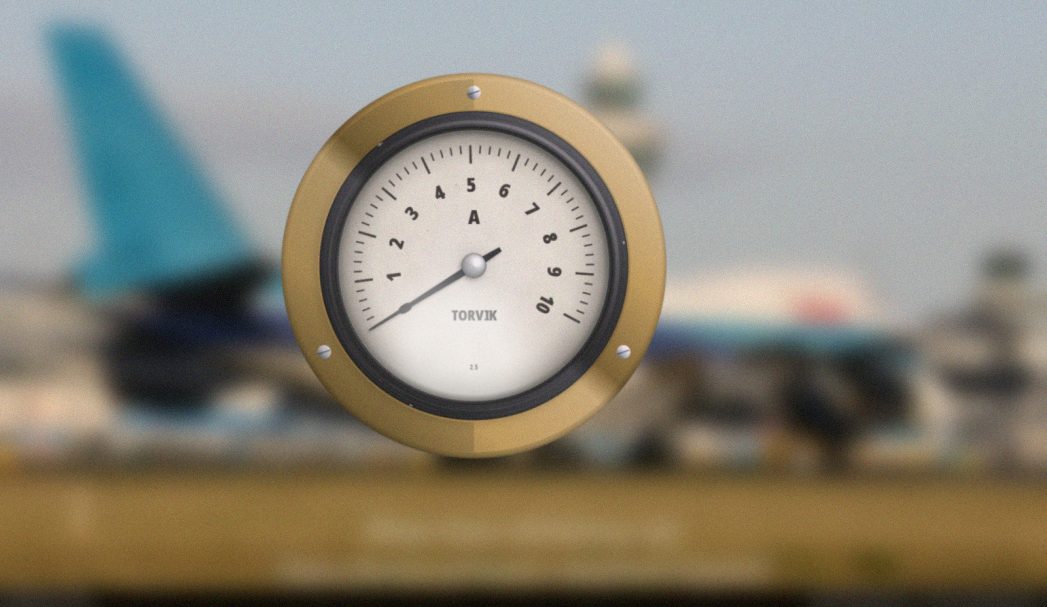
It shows {"value": 0, "unit": "A"}
